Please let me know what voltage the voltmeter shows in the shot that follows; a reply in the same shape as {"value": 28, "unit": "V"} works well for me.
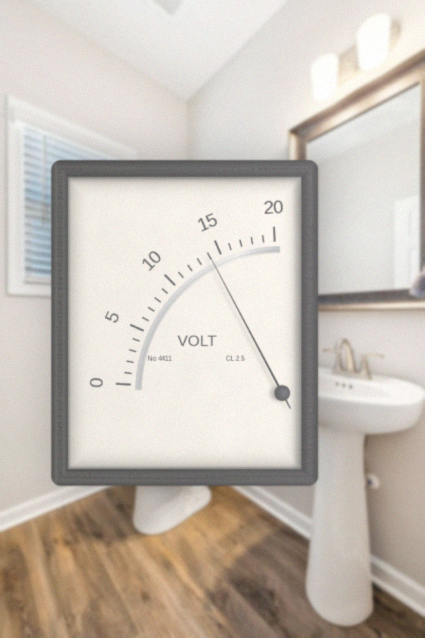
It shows {"value": 14, "unit": "V"}
